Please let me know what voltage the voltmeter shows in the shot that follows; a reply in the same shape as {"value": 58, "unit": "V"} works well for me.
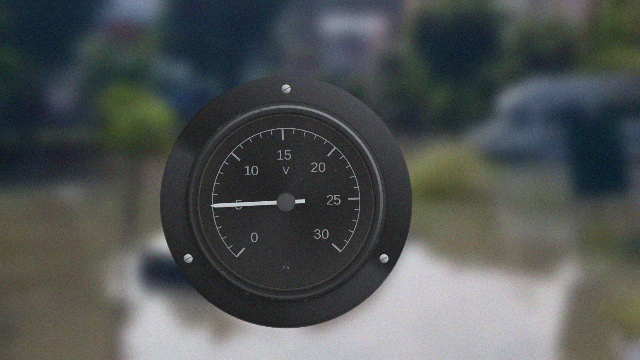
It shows {"value": 5, "unit": "V"}
